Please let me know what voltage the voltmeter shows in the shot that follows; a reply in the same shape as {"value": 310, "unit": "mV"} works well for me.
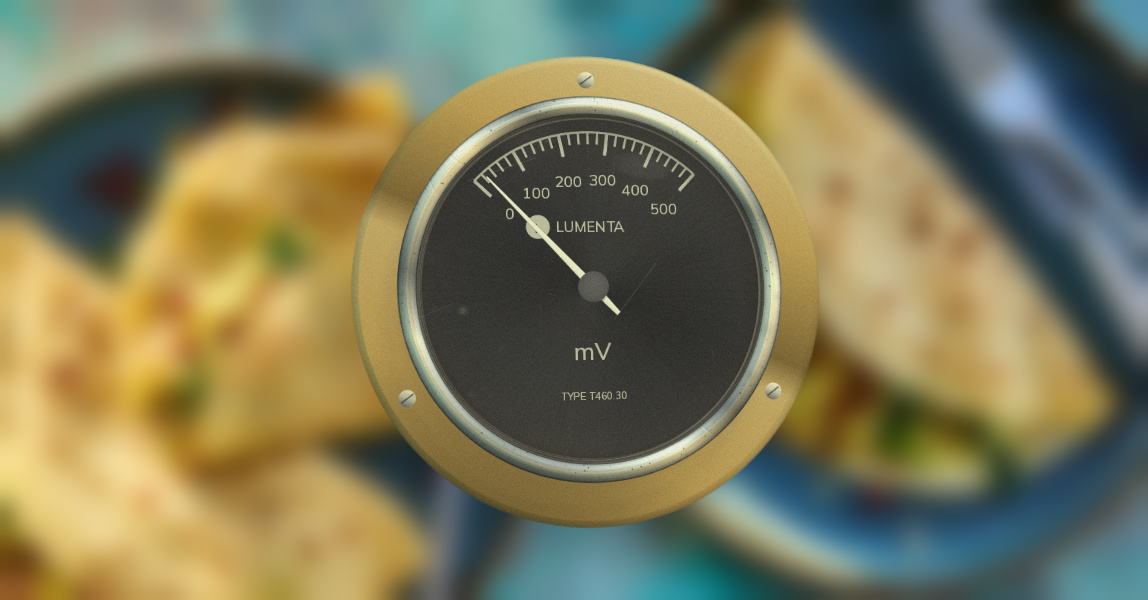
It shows {"value": 20, "unit": "mV"}
